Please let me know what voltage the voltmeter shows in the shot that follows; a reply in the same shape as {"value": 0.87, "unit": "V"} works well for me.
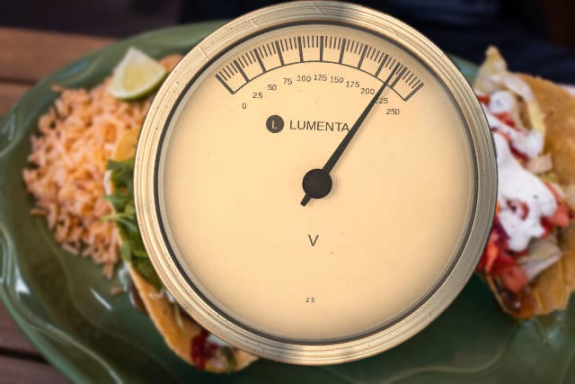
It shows {"value": 215, "unit": "V"}
